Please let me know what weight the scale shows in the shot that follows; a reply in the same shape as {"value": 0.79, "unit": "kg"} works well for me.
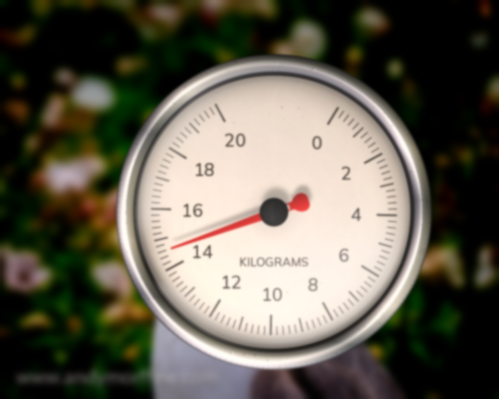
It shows {"value": 14.6, "unit": "kg"}
